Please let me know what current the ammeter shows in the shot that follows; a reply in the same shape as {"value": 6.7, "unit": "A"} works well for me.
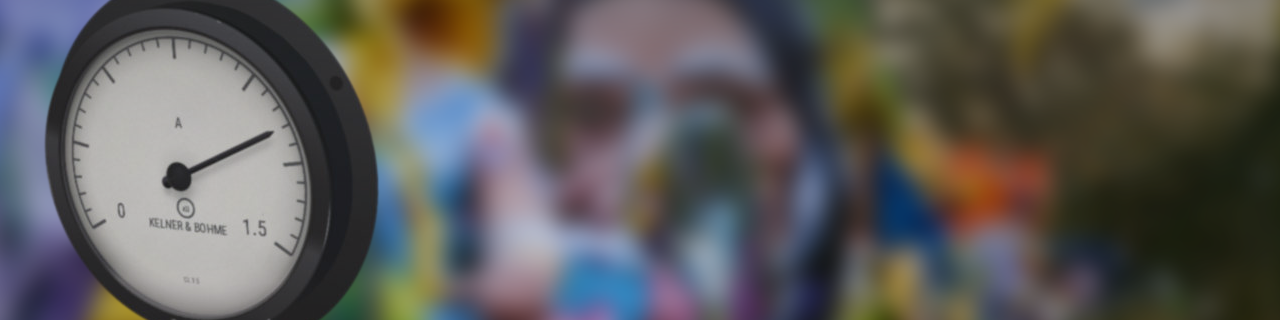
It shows {"value": 1.15, "unit": "A"}
